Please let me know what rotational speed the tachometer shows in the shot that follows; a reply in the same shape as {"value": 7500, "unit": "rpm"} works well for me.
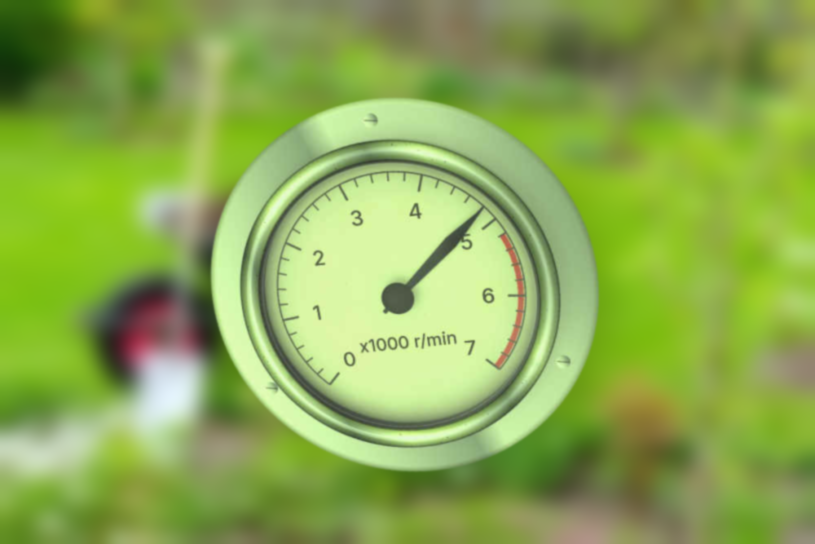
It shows {"value": 4800, "unit": "rpm"}
